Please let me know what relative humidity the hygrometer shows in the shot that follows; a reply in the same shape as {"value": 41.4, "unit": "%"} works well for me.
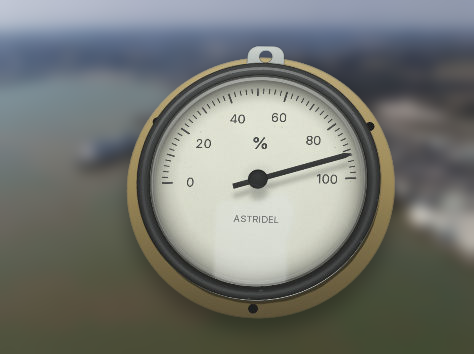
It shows {"value": 92, "unit": "%"}
